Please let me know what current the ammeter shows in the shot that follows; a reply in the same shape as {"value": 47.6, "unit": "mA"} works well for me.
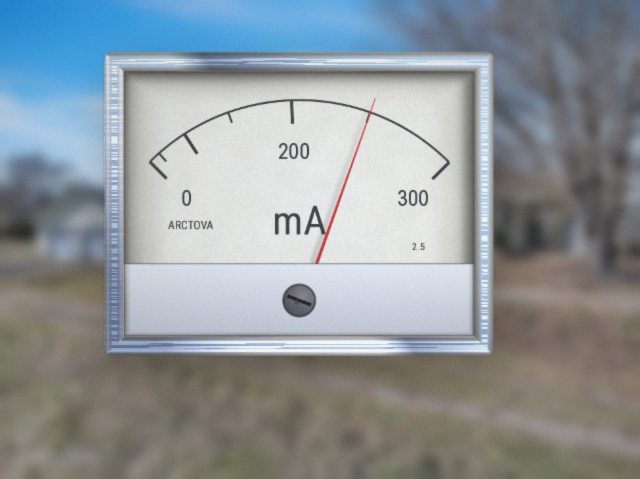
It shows {"value": 250, "unit": "mA"}
